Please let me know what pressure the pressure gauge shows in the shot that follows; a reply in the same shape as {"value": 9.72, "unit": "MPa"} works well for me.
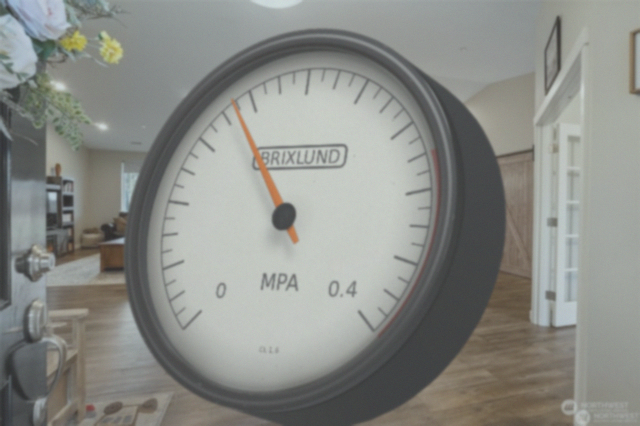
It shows {"value": 0.15, "unit": "MPa"}
